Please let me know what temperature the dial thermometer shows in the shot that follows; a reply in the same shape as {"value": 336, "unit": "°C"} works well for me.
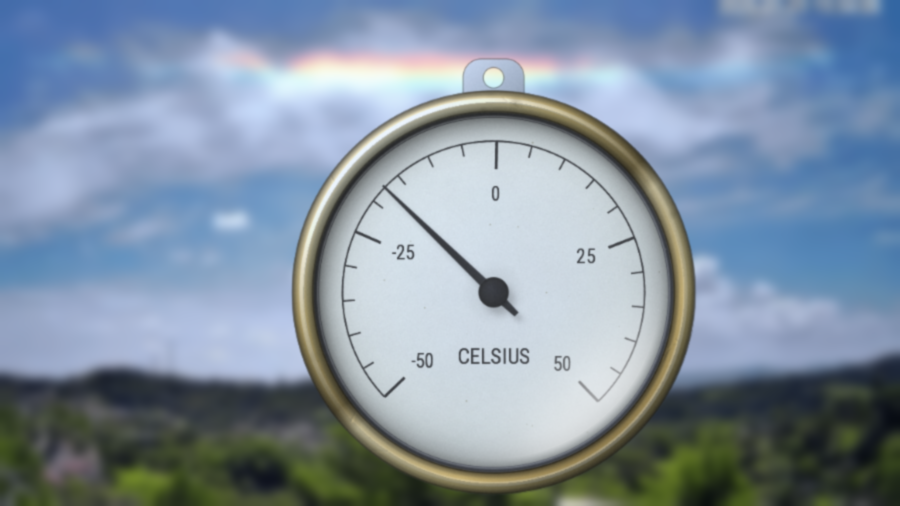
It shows {"value": -17.5, "unit": "°C"}
